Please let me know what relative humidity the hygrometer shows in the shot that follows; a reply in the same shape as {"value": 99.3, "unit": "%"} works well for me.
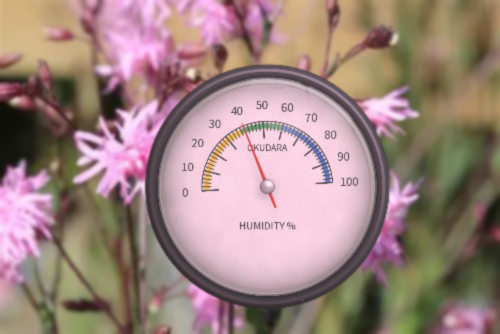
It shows {"value": 40, "unit": "%"}
